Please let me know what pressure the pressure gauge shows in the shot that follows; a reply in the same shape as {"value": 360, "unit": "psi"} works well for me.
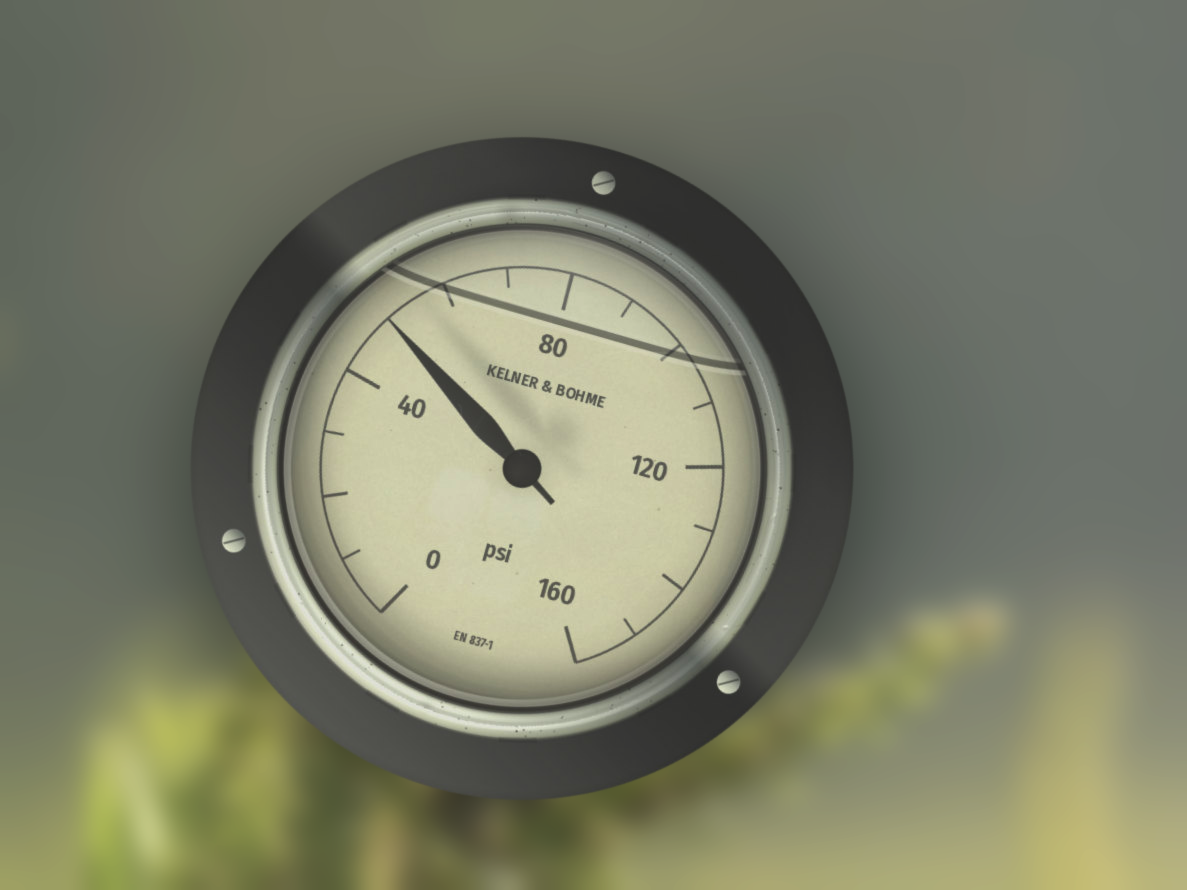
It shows {"value": 50, "unit": "psi"}
